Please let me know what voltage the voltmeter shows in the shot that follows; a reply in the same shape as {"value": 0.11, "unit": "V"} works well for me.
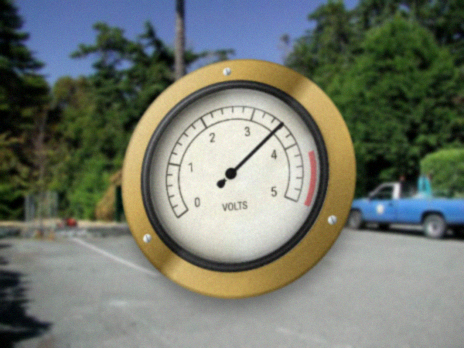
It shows {"value": 3.6, "unit": "V"}
